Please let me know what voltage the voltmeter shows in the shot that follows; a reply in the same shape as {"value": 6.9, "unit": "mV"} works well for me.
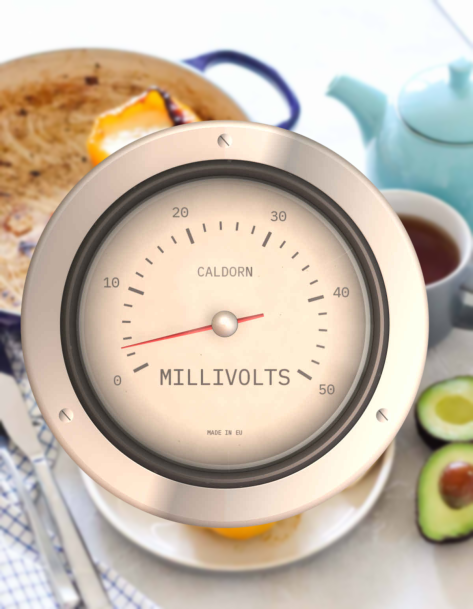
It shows {"value": 3, "unit": "mV"}
